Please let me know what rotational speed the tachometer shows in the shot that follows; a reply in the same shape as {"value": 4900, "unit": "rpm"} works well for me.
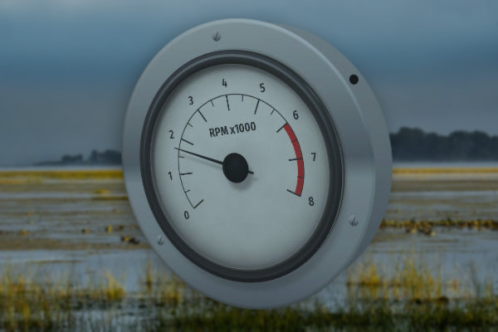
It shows {"value": 1750, "unit": "rpm"}
